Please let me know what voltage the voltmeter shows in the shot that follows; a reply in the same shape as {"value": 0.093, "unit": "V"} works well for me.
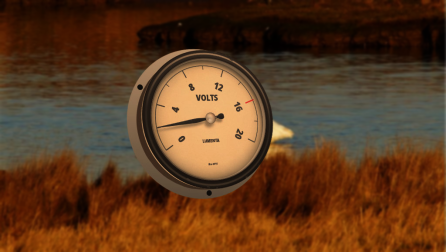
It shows {"value": 2, "unit": "V"}
